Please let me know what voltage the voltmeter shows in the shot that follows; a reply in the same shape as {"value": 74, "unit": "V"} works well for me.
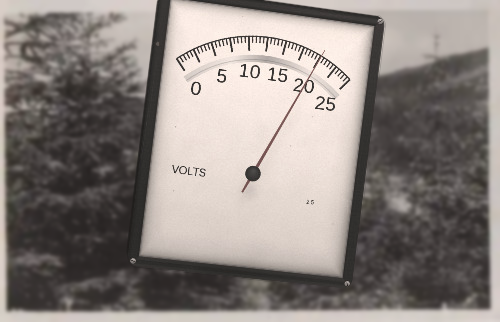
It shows {"value": 20, "unit": "V"}
